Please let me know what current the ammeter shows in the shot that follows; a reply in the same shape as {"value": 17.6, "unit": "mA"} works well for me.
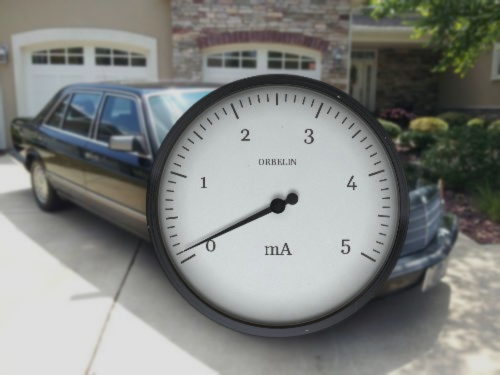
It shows {"value": 0.1, "unit": "mA"}
